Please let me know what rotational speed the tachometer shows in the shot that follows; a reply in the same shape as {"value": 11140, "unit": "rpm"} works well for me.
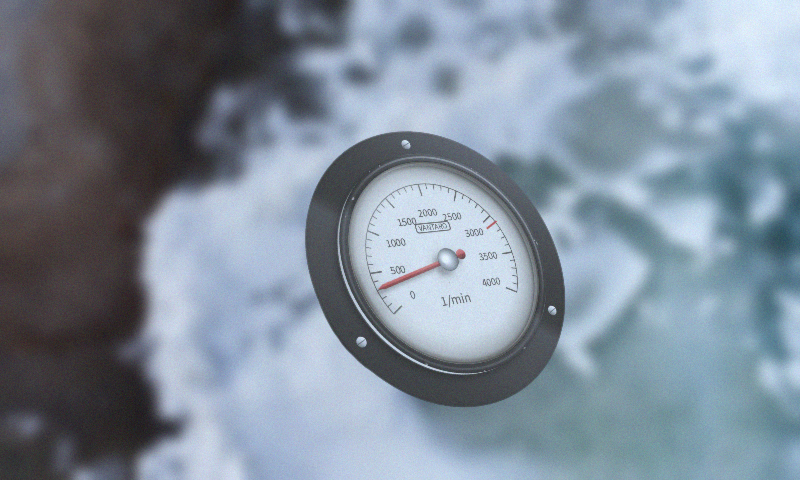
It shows {"value": 300, "unit": "rpm"}
